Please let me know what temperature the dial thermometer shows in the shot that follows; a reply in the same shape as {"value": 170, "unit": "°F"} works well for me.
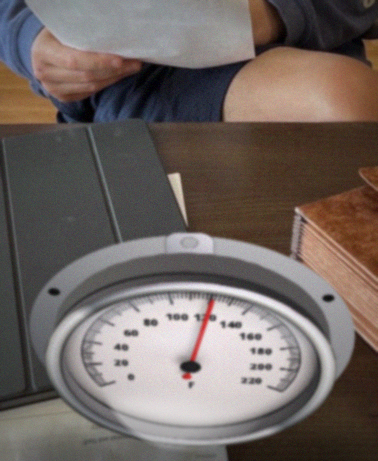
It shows {"value": 120, "unit": "°F"}
